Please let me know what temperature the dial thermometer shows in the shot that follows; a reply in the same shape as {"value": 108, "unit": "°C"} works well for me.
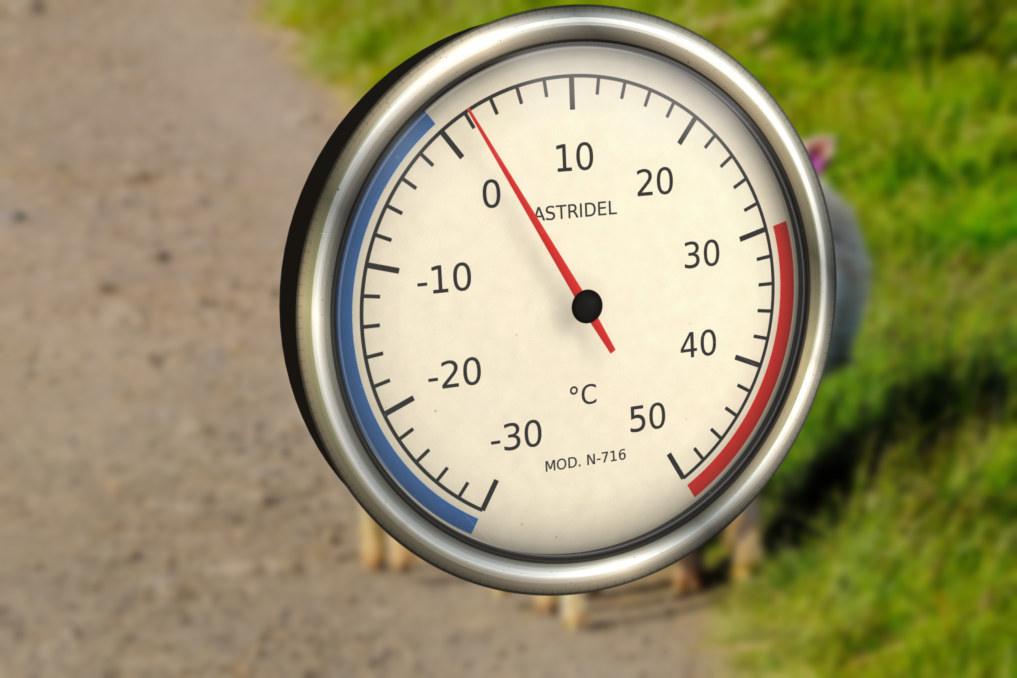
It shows {"value": 2, "unit": "°C"}
